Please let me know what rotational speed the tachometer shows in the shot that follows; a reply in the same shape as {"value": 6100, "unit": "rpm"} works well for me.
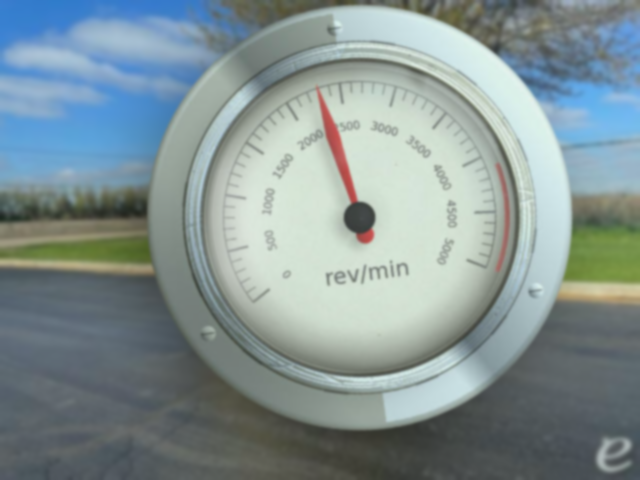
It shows {"value": 2300, "unit": "rpm"}
